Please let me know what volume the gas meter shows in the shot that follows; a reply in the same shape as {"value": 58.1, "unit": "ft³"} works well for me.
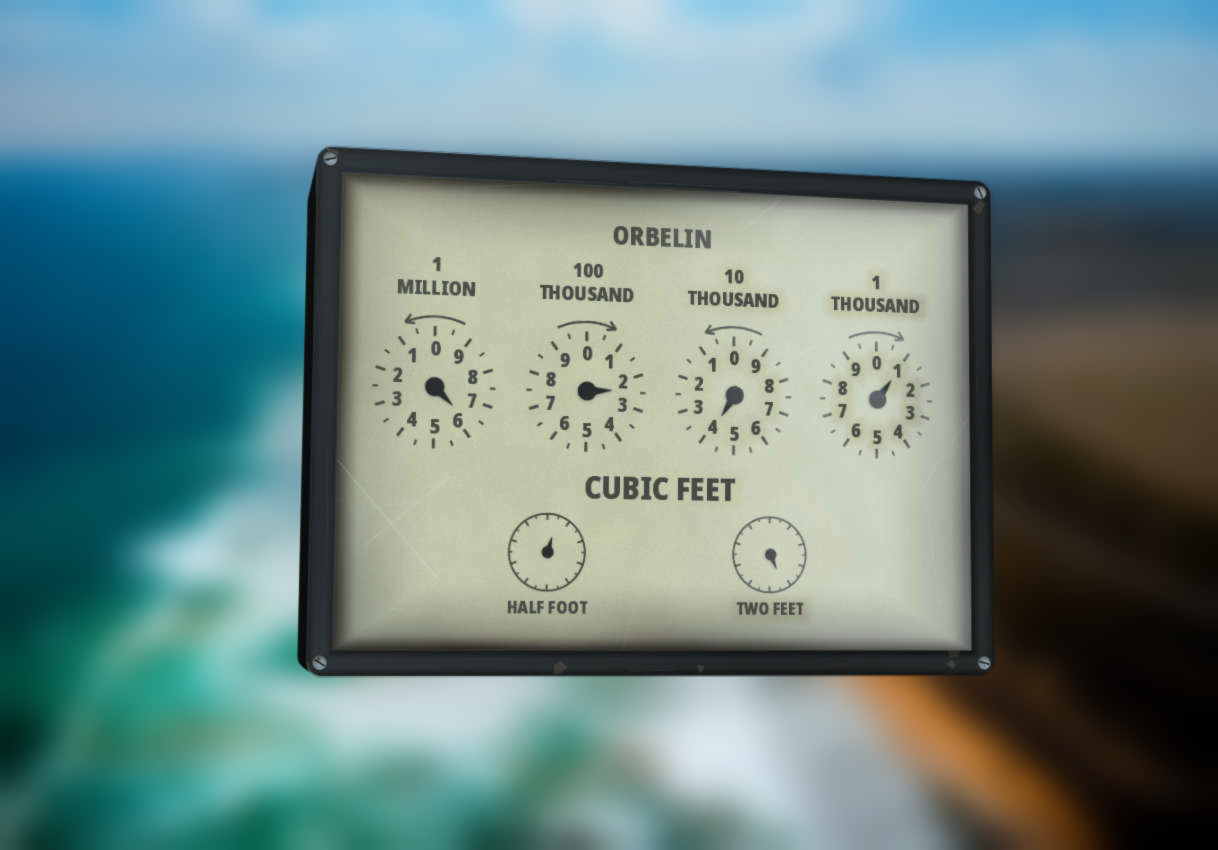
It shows {"value": 624100, "unit": "ft³"}
